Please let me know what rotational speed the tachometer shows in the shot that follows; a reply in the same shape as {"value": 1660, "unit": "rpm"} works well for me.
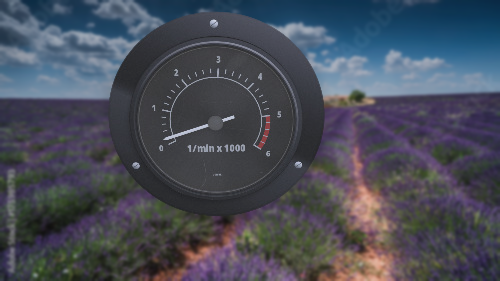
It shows {"value": 200, "unit": "rpm"}
